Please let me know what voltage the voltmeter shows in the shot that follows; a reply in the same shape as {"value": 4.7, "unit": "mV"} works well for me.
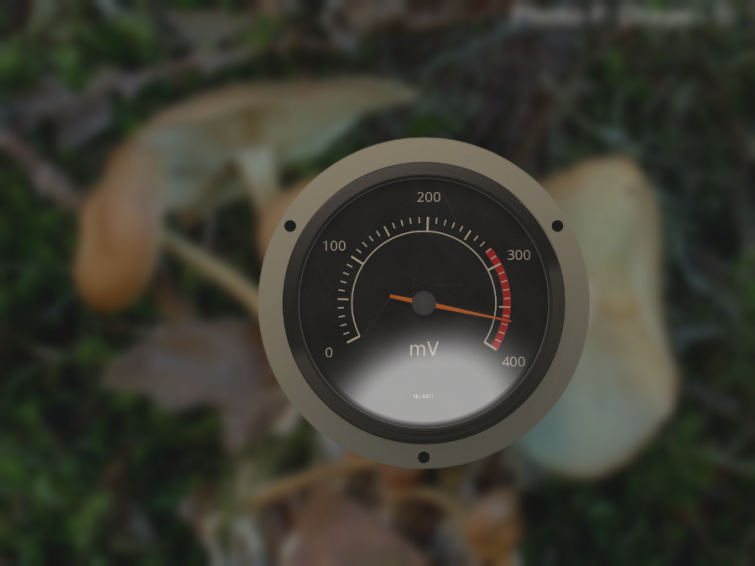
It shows {"value": 365, "unit": "mV"}
